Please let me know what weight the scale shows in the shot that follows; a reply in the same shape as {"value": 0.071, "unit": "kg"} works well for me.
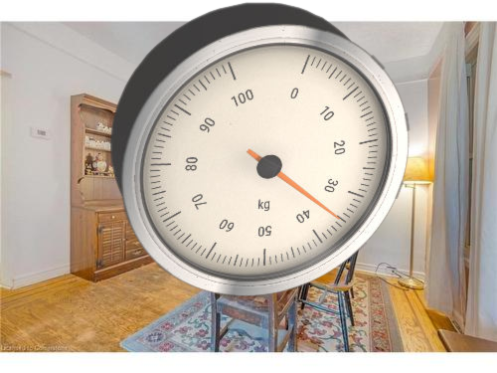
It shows {"value": 35, "unit": "kg"}
